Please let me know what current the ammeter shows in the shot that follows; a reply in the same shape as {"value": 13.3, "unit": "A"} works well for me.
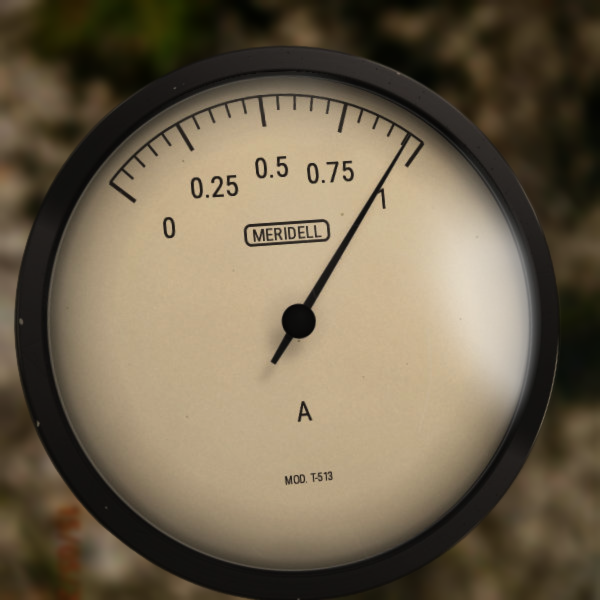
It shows {"value": 0.95, "unit": "A"}
